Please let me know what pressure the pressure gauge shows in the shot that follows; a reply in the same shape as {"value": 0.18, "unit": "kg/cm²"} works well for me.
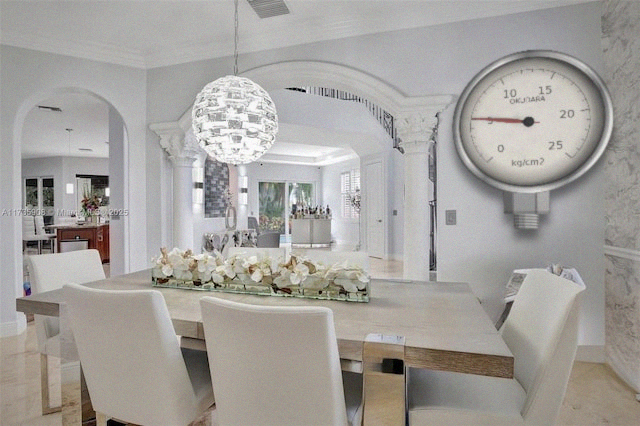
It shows {"value": 5, "unit": "kg/cm²"}
